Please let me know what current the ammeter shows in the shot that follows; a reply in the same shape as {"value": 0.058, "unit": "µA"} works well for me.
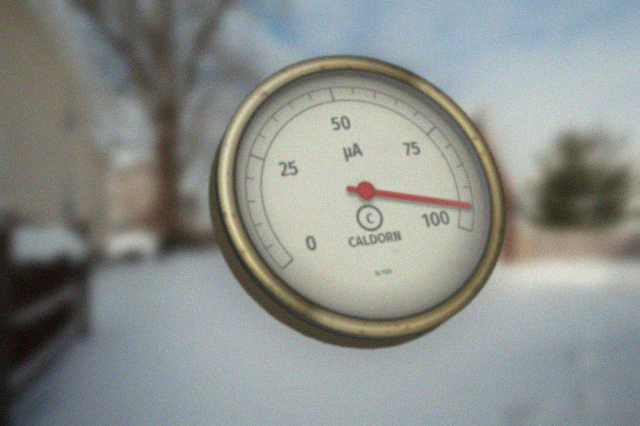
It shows {"value": 95, "unit": "µA"}
